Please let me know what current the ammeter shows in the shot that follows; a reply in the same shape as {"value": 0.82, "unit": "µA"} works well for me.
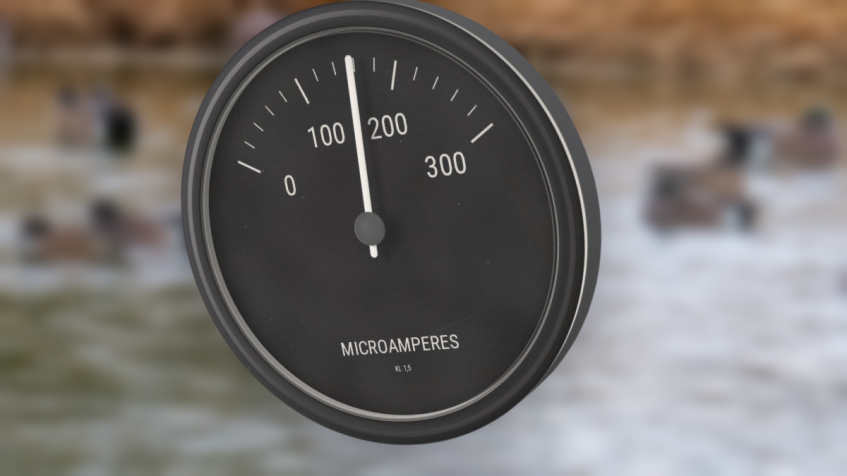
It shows {"value": 160, "unit": "µA"}
